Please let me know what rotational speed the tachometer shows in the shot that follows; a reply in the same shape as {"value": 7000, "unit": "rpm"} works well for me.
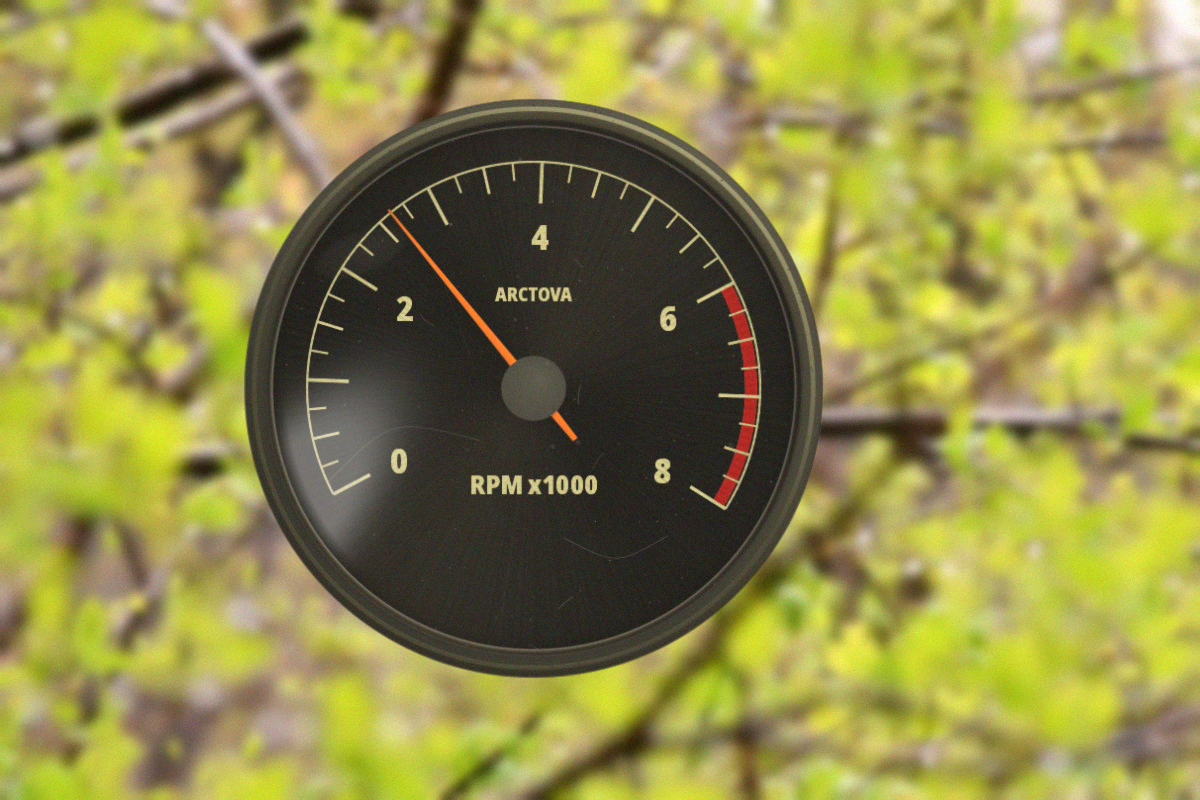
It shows {"value": 2625, "unit": "rpm"}
